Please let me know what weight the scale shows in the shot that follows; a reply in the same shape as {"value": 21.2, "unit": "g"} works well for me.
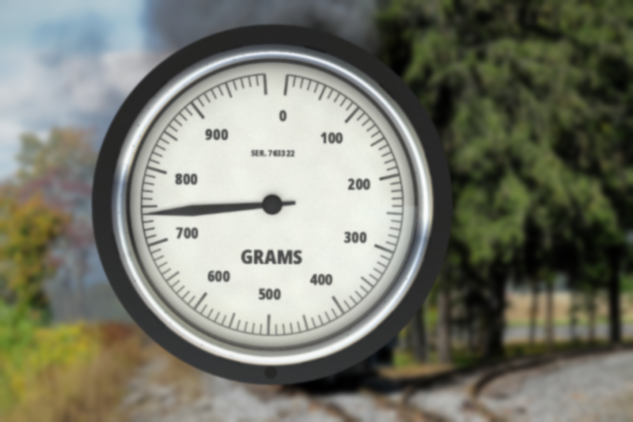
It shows {"value": 740, "unit": "g"}
